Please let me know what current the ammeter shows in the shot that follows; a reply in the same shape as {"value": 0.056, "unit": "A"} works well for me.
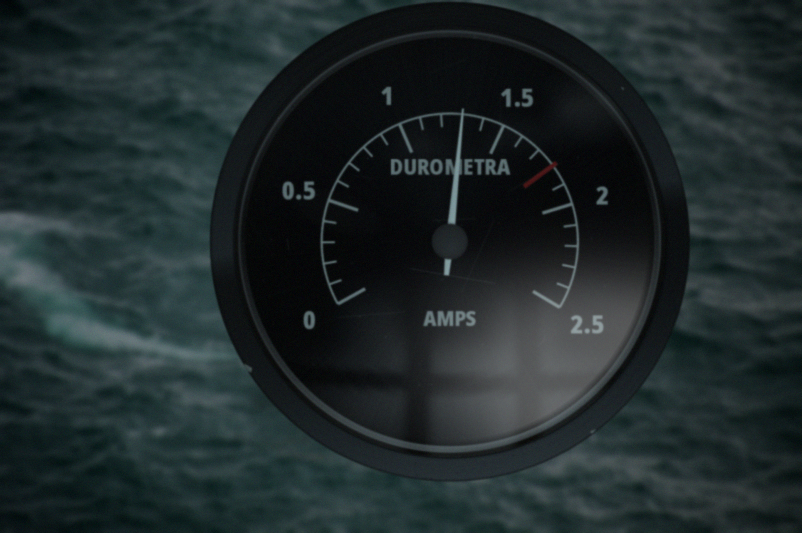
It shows {"value": 1.3, "unit": "A"}
